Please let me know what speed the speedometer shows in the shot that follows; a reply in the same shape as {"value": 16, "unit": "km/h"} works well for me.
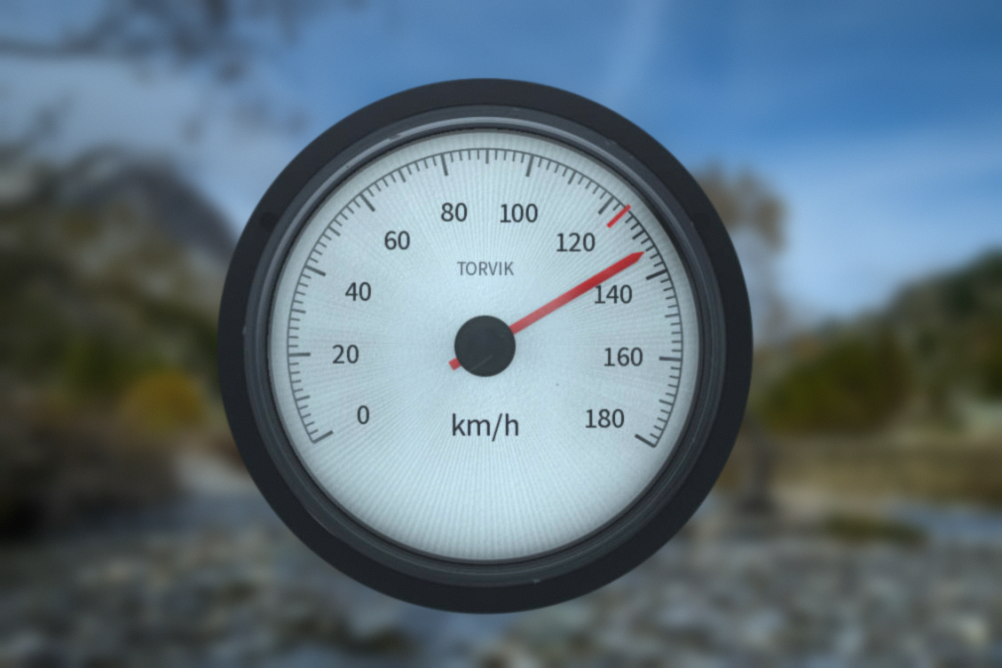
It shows {"value": 134, "unit": "km/h"}
